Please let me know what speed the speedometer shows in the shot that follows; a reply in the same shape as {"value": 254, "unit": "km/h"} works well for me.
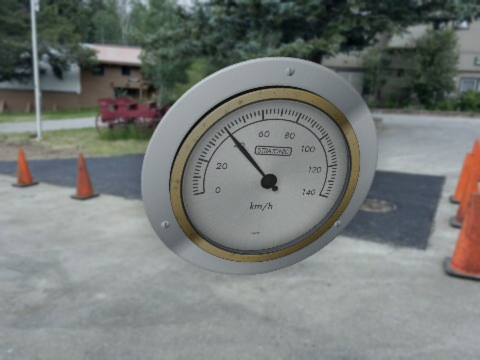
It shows {"value": 40, "unit": "km/h"}
